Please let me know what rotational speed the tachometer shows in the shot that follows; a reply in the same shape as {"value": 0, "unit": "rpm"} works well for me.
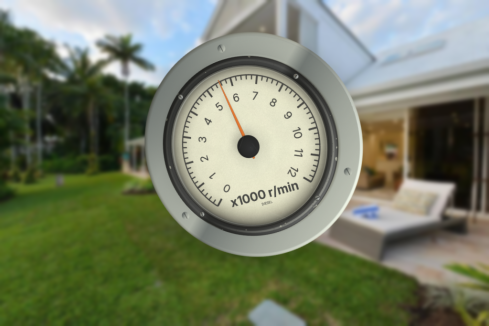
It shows {"value": 5600, "unit": "rpm"}
